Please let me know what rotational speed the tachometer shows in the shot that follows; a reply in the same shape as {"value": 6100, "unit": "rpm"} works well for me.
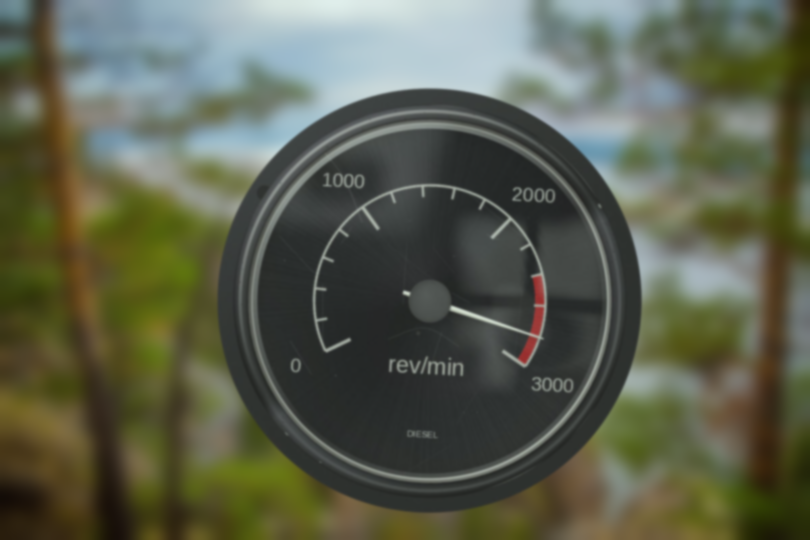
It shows {"value": 2800, "unit": "rpm"}
